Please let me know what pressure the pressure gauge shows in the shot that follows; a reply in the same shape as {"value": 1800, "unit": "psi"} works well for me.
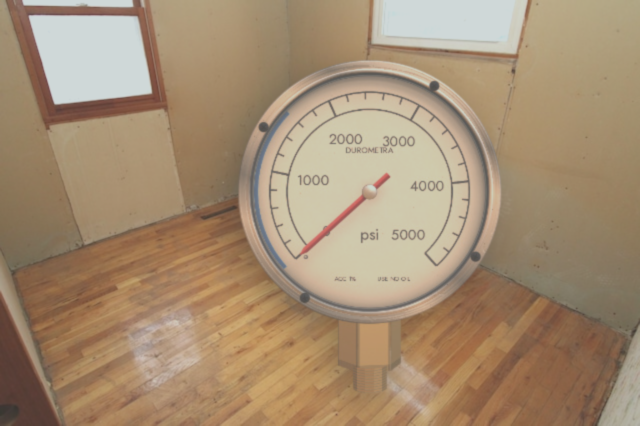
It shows {"value": 0, "unit": "psi"}
